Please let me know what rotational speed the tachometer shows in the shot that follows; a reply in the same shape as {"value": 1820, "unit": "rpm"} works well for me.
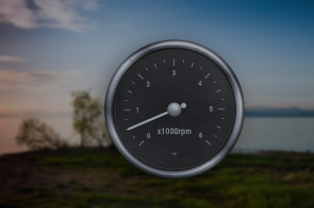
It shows {"value": 500, "unit": "rpm"}
